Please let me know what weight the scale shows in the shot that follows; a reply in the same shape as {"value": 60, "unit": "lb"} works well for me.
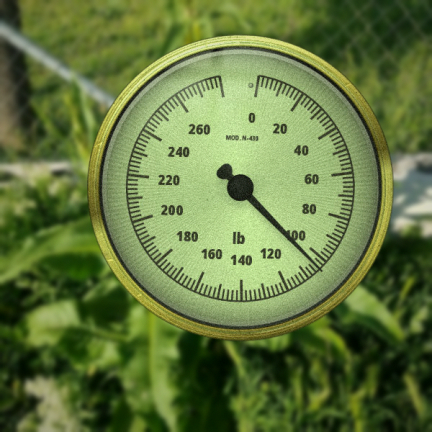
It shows {"value": 104, "unit": "lb"}
